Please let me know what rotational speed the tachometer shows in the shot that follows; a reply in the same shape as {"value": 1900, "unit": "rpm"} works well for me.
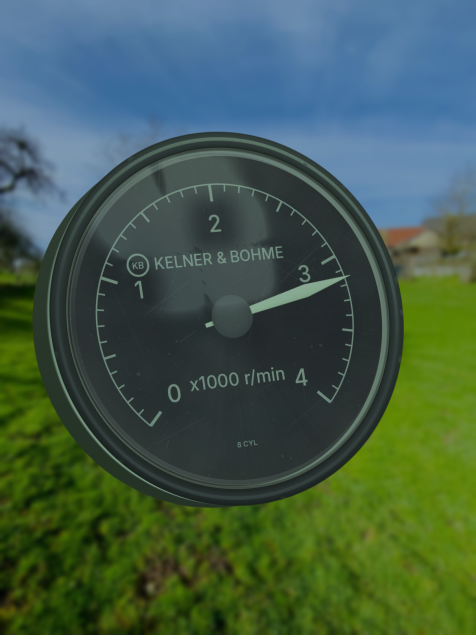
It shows {"value": 3150, "unit": "rpm"}
